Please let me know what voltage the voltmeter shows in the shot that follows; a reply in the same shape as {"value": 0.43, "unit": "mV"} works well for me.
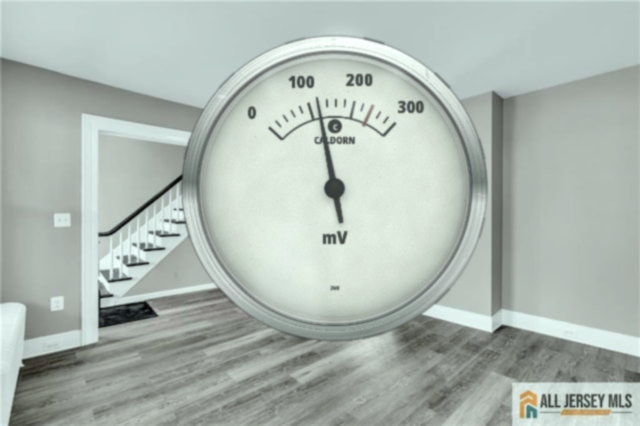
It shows {"value": 120, "unit": "mV"}
